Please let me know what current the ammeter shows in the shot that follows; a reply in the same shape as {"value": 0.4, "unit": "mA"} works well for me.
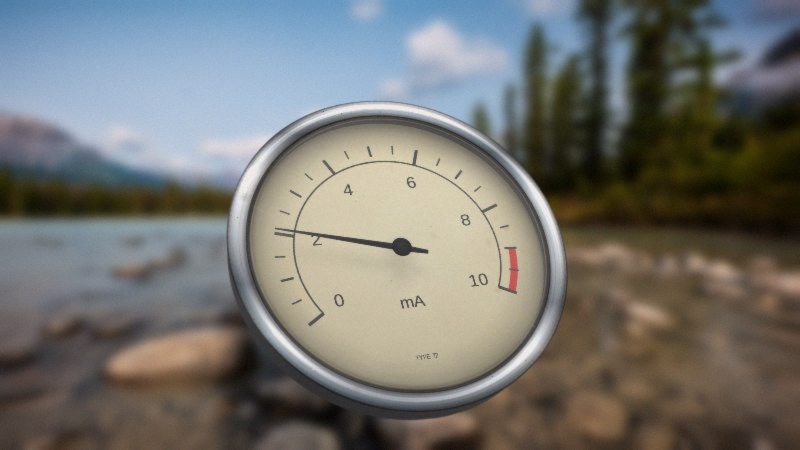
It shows {"value": 2, "unit": "mA"}
